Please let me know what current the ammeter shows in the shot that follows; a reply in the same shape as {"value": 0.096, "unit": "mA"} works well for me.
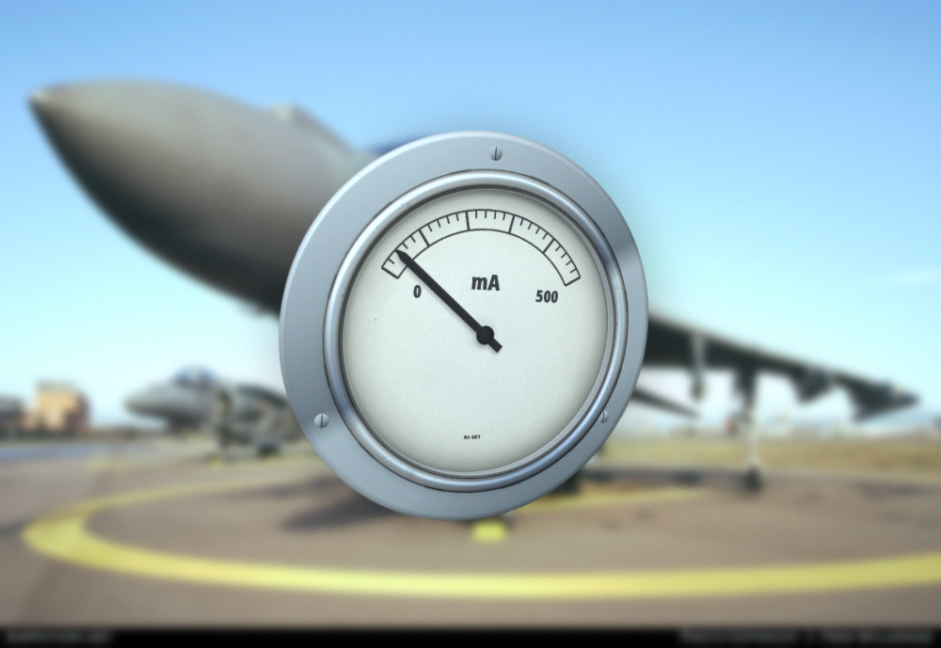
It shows {"value": 40, "unit": "mA"}
